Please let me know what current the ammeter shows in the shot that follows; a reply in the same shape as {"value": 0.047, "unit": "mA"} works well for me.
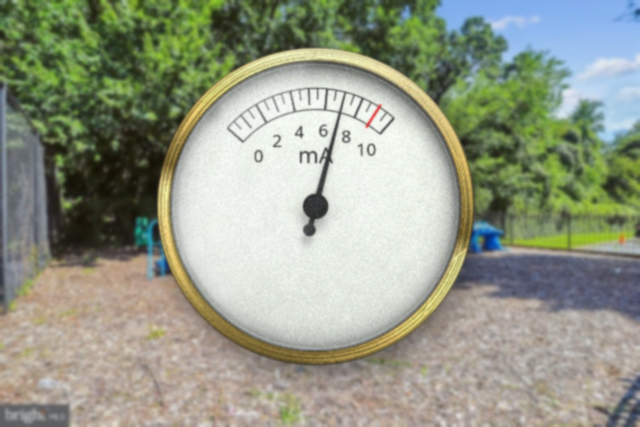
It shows {"value": 7, "unit": "mA"}
